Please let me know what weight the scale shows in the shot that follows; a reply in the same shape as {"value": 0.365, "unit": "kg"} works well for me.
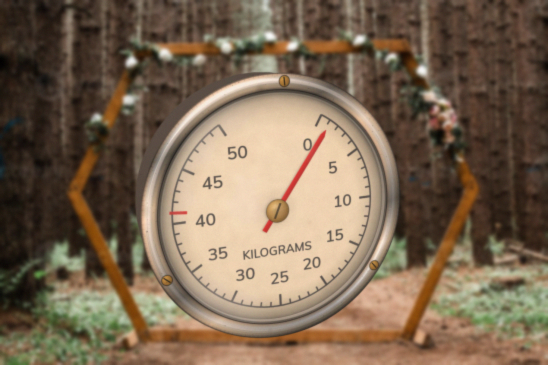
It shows {"value": 1, "unit": "kg"}
